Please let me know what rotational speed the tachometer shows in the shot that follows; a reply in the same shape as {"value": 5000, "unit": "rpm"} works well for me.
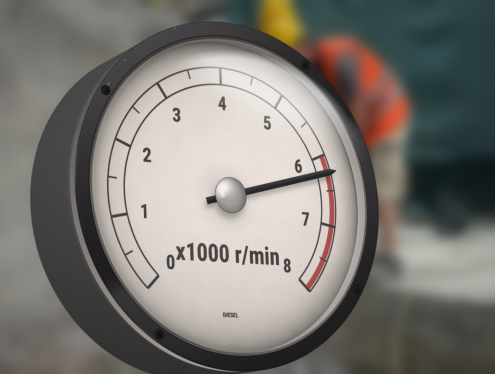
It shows {"value": 6250, "unit": "rpm"}
